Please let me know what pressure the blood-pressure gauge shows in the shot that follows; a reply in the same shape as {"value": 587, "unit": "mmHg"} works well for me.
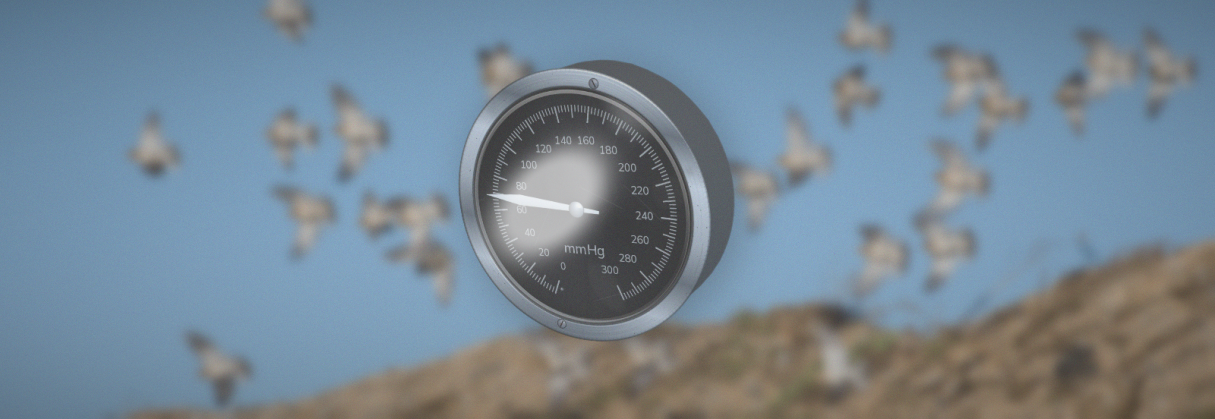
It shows {"value": 70, "unit": "mmHg"}
